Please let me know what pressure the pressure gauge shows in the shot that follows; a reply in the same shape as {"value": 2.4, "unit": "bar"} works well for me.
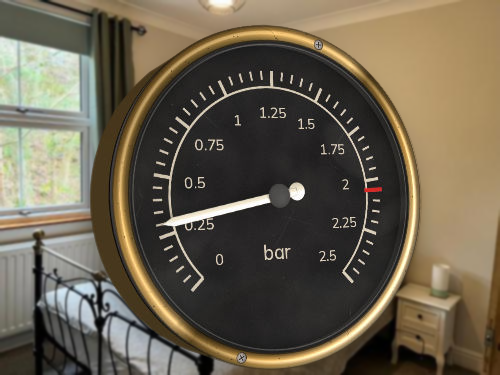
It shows {"value": 0.3, "unit": "bar"}
